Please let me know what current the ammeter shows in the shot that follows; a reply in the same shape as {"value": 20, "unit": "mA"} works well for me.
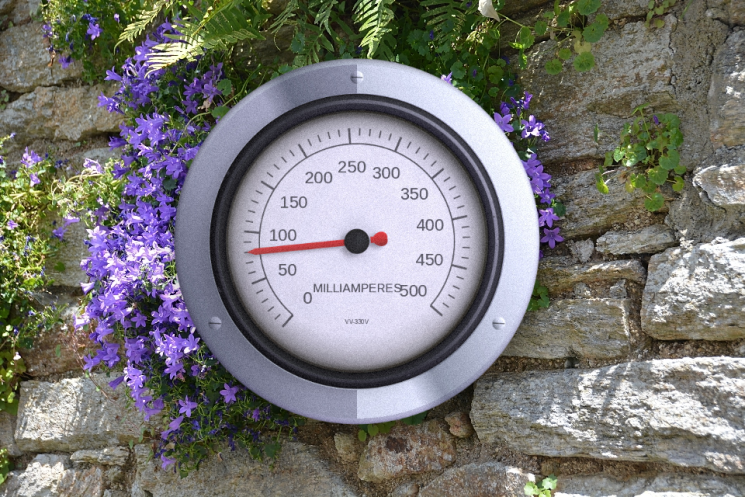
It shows {"value": 80, "unit": "mA"}
